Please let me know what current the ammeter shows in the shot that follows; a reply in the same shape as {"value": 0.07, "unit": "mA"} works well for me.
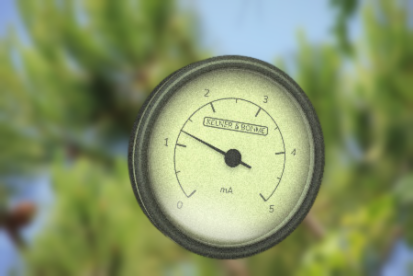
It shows {"value": 1.25, "unit": "mA"}
